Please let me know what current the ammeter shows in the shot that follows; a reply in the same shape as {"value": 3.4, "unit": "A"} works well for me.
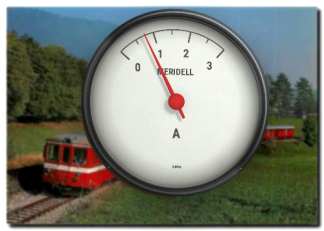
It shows {"value": 0.75, "unit": "A"}
